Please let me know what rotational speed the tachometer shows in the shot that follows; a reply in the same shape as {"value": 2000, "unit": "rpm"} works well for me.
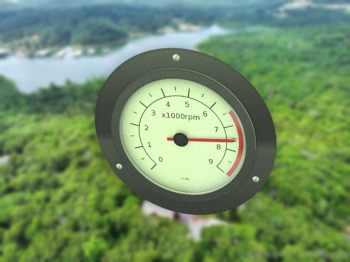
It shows {"value": 7500, "unit": "rpm"}
